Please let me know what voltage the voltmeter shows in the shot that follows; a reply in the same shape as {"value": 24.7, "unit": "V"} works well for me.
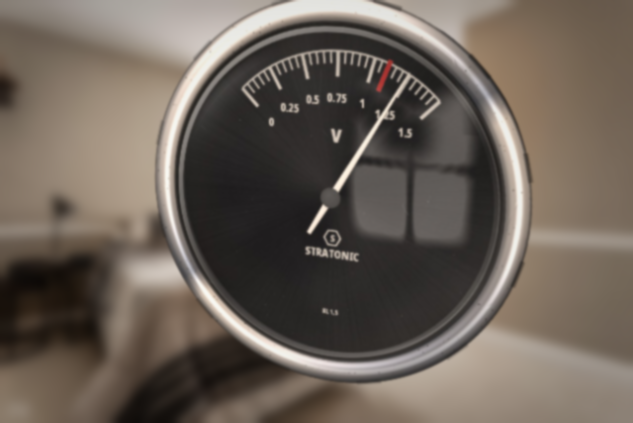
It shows {"value": 1.25, "unit": "V"}
